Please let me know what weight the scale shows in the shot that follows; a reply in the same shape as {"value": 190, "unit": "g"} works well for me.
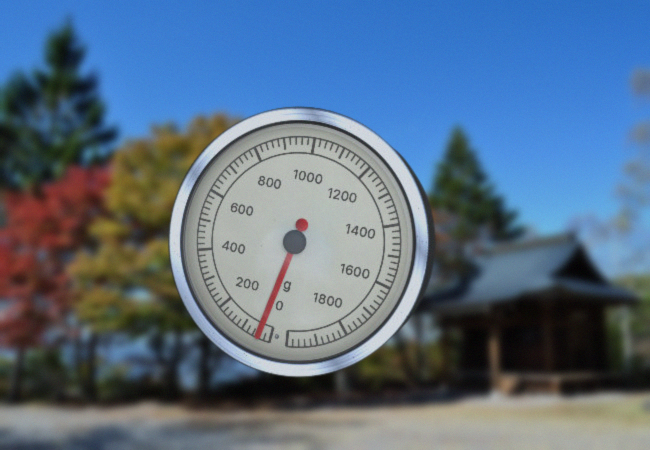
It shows {"value": 40, "unit": "g"}
